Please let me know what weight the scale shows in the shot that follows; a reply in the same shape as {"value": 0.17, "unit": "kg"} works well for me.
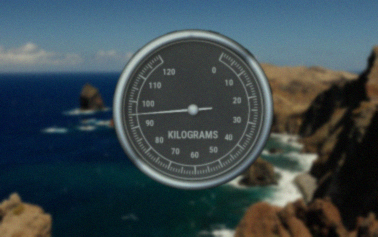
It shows {"value": 95, "unit": "kg"}
